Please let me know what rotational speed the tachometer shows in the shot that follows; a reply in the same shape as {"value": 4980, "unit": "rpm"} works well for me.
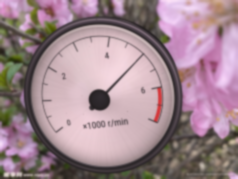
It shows {"value": 5000, "unit": "rpm"}
